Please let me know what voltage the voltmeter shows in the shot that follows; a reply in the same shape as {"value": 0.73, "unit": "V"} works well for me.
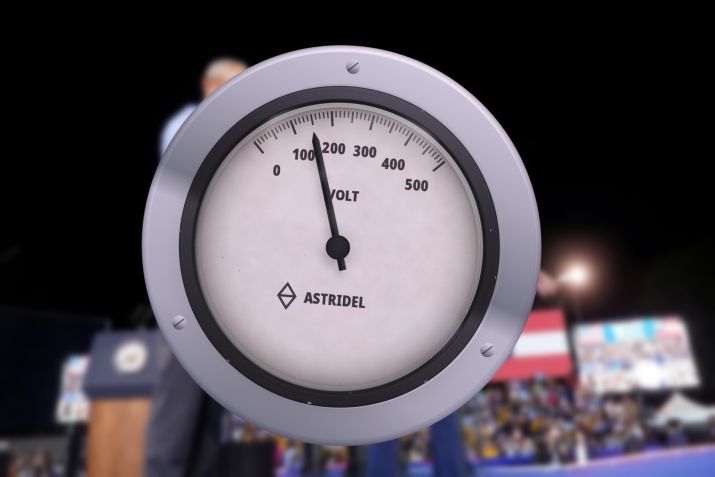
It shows {"value": 150, "unit": "V"}
